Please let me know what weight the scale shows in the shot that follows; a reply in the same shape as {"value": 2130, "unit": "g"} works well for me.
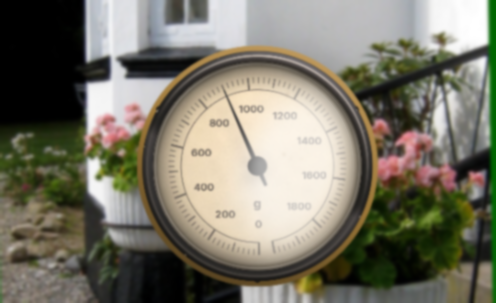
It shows {"value": 900, "unit": "g"}
